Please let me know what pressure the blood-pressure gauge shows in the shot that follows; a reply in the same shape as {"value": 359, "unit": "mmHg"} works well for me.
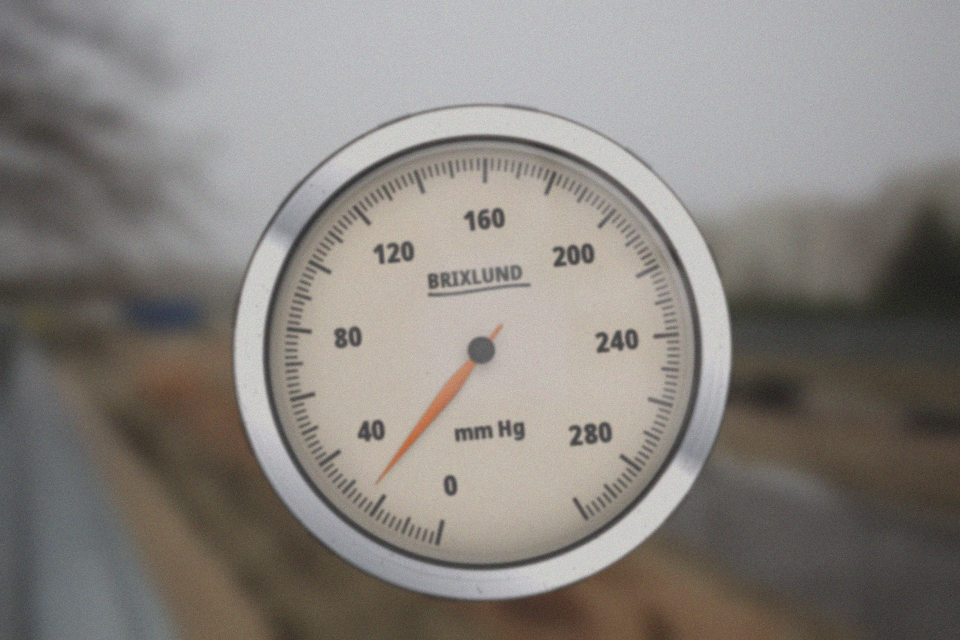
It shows {"value": 24, "unit": "mmHg"}
